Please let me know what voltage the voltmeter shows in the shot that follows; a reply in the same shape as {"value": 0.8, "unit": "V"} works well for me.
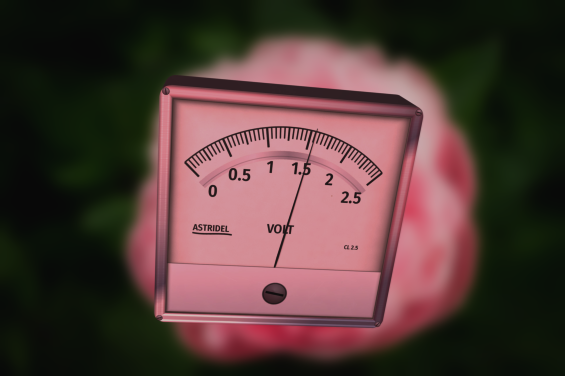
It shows {"value": 1.55, "unit": "V"}
